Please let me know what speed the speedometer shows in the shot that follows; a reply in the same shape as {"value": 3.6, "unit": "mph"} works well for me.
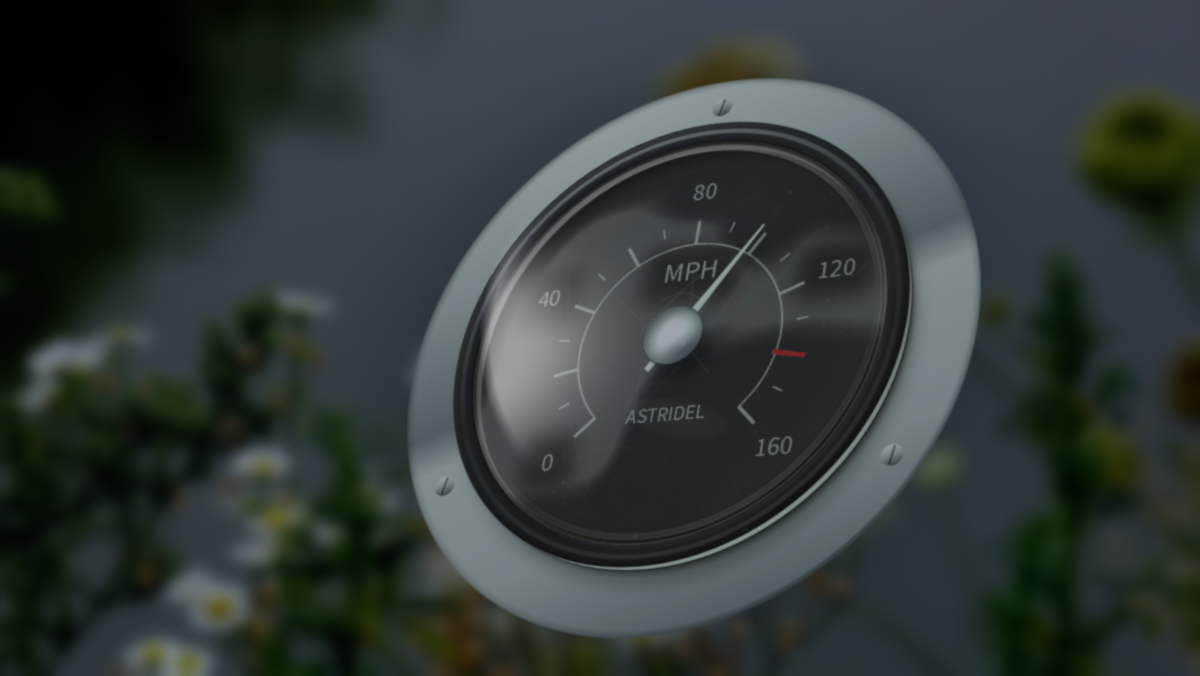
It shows {"value": 100, "unit": "mph"}
